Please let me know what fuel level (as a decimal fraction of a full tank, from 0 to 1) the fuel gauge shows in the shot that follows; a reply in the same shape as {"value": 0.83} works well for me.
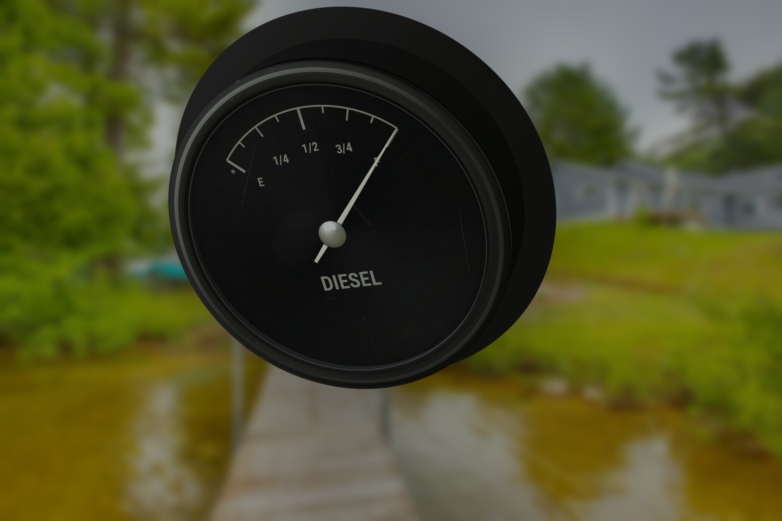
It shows {"value": 1}
